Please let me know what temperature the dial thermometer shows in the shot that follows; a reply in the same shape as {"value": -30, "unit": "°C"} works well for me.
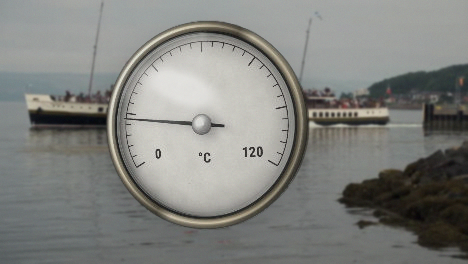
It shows {"value": 18, "unit": "°C"}
